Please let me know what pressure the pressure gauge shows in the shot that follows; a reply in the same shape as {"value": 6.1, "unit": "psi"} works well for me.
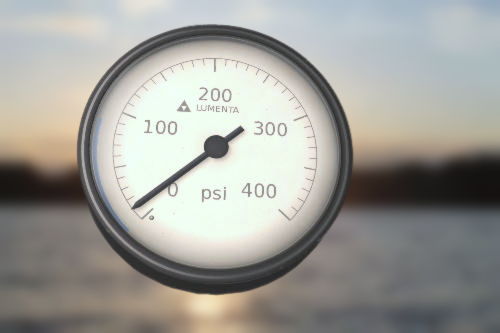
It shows {"value": 10, "unit": "psi"}
